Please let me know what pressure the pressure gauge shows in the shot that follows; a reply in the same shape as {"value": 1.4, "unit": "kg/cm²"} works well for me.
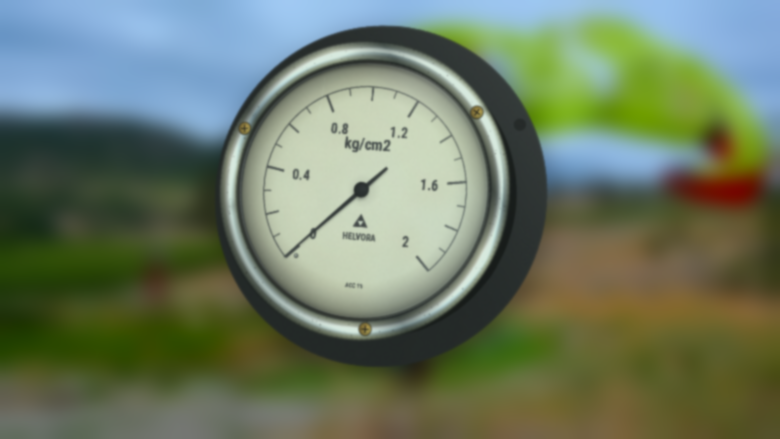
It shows {"value": 0, "unit": "kg/cm²"}
